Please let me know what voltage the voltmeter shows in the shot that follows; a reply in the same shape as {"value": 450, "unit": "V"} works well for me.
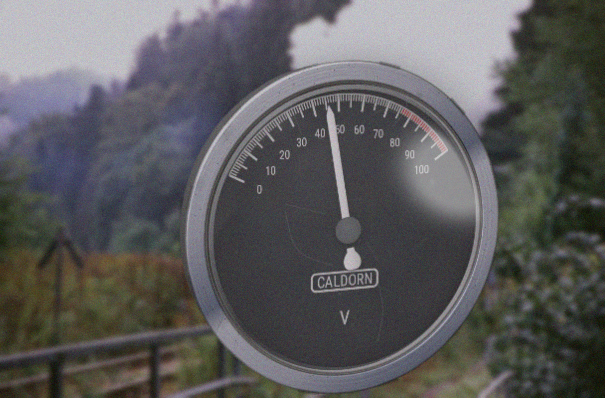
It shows {"value": 45, "unit": "V"}
